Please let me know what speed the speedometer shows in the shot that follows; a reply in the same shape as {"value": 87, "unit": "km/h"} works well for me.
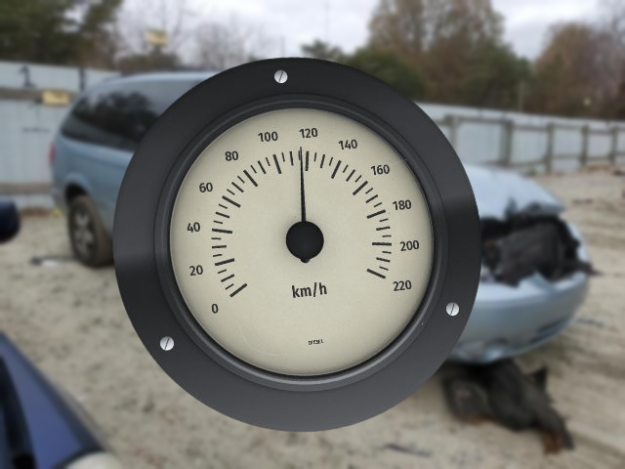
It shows {"value": 115, "unit": "km/h"}
